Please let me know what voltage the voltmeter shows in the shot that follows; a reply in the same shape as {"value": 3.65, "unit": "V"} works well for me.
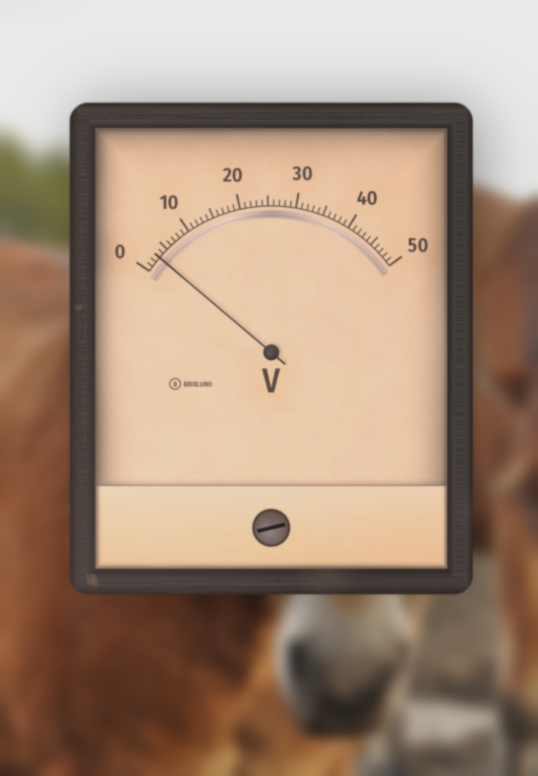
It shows {"value": 3, "unit": "V"}
